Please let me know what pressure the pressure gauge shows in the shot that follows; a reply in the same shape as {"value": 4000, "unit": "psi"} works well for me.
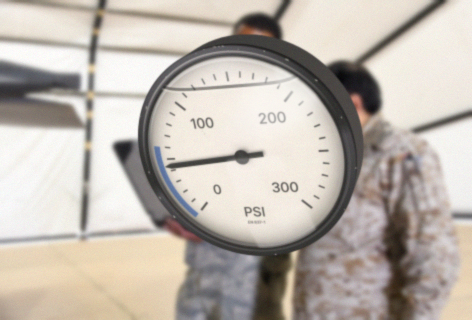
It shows {"value": 45, "unit": "psi"}
